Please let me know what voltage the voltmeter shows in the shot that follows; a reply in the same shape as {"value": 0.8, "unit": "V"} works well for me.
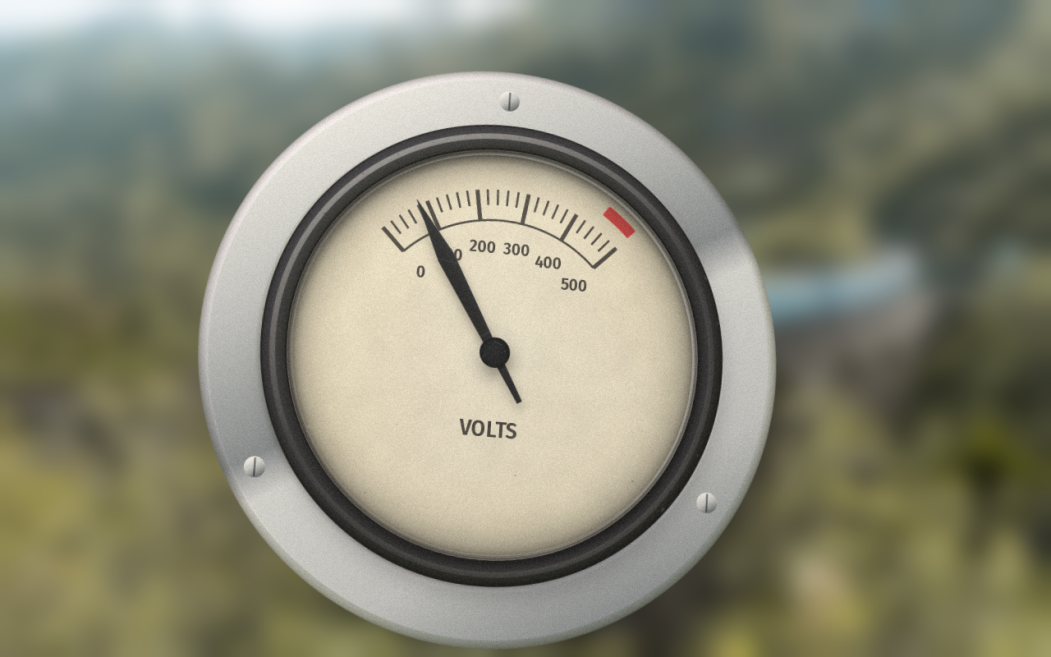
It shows {"value": 80, "unit": "V"}
